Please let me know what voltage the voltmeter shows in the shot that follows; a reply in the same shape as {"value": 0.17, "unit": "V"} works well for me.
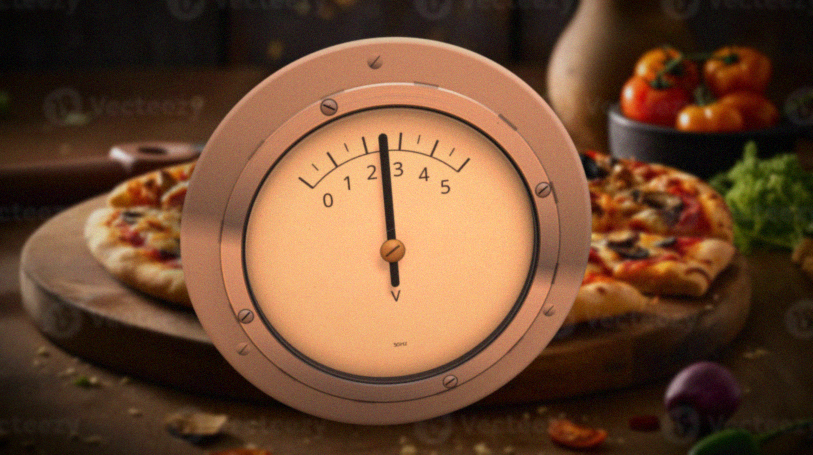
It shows {"value": 2.5, "unit": "V"}
